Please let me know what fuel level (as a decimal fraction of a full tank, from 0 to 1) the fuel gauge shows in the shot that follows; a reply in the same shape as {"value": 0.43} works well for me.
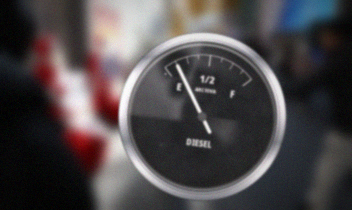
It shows {"value": 0.125}
